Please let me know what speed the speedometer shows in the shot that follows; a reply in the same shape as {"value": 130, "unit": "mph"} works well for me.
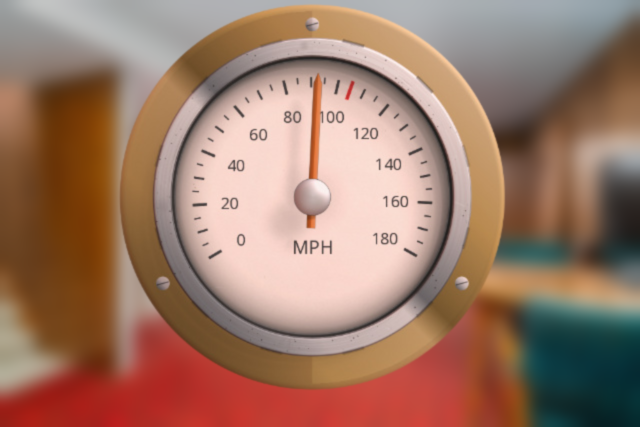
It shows {"value": 92.5, "unit": "mph"}
